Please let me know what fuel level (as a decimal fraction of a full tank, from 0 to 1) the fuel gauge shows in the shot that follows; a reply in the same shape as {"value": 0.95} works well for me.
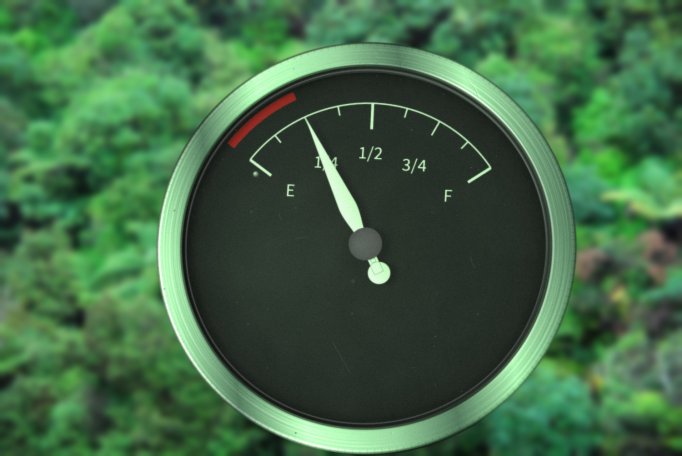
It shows {"value": 0.25}
